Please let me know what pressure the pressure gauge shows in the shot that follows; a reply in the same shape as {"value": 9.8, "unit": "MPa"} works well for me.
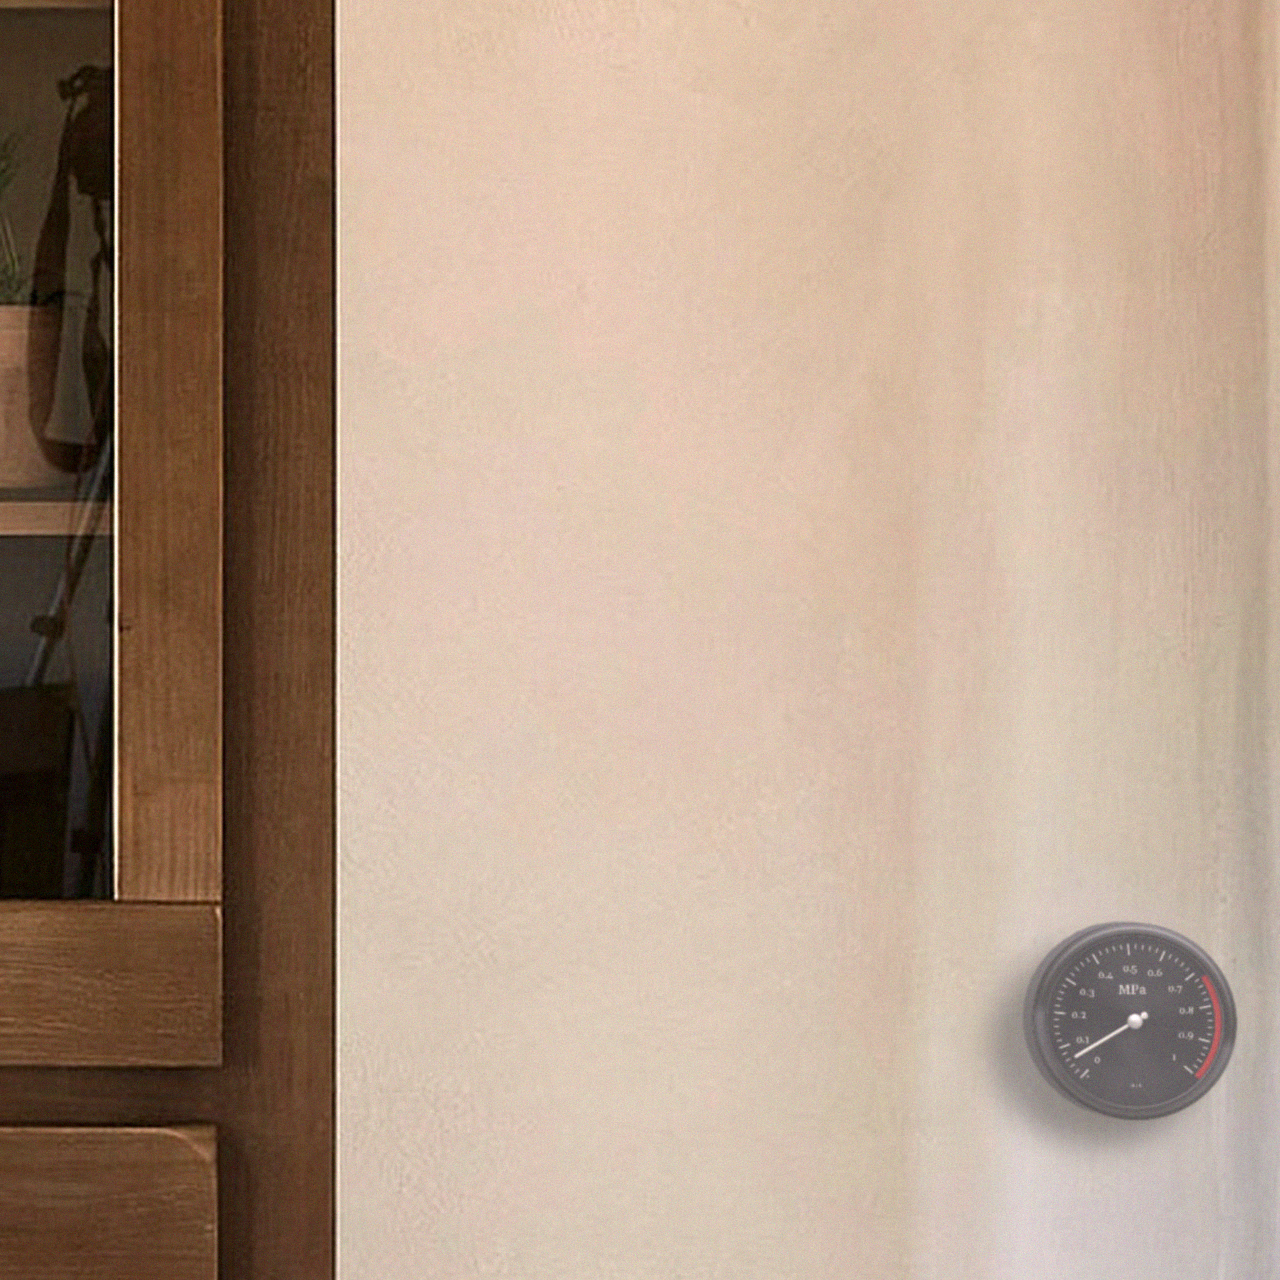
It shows {"value": 0.06, "unit": "MPa"}
